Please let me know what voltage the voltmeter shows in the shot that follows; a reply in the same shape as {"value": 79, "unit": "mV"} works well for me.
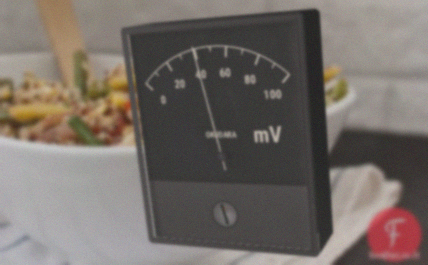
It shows {"value": 40, "unit": "mV"}
